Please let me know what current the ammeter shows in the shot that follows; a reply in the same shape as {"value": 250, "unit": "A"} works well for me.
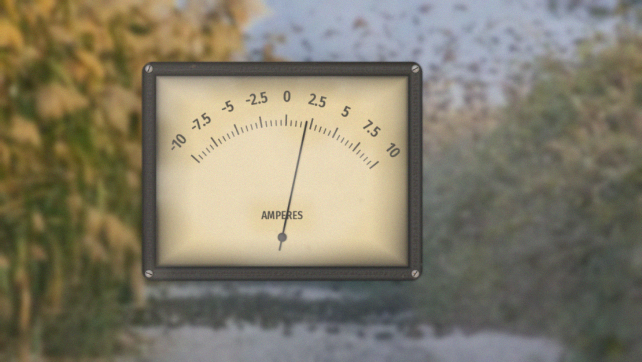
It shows {"value": 2, "unit": "A"}
